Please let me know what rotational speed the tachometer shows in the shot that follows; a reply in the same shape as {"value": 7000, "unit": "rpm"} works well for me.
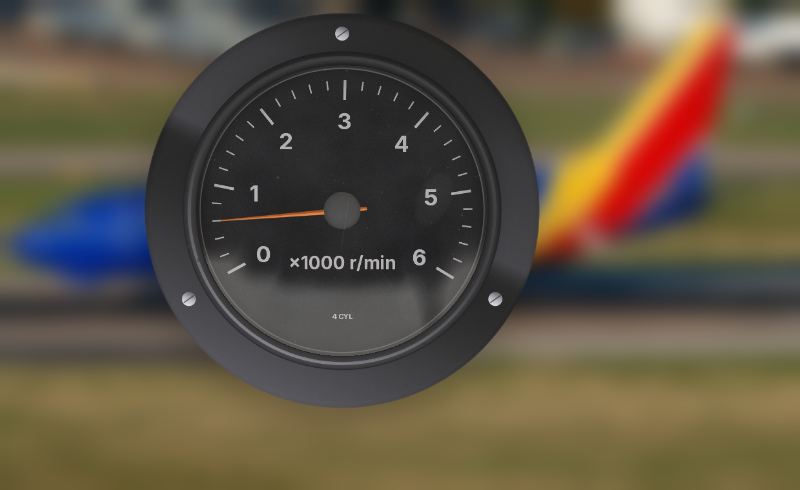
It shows {"value": 600, "unit": "rpm"}
